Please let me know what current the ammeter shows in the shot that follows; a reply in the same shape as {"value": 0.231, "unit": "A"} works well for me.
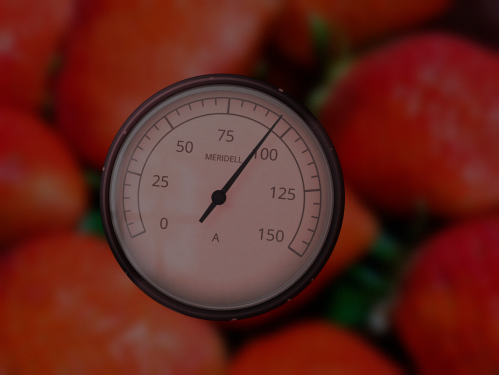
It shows {"value": 95, "unit": "A"}
